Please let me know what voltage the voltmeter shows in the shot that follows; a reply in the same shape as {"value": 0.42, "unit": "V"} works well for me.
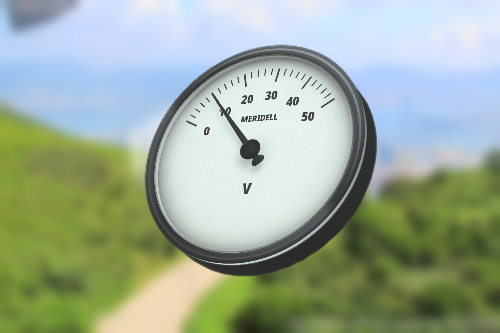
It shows {"value": 10, "unit": "V"}
